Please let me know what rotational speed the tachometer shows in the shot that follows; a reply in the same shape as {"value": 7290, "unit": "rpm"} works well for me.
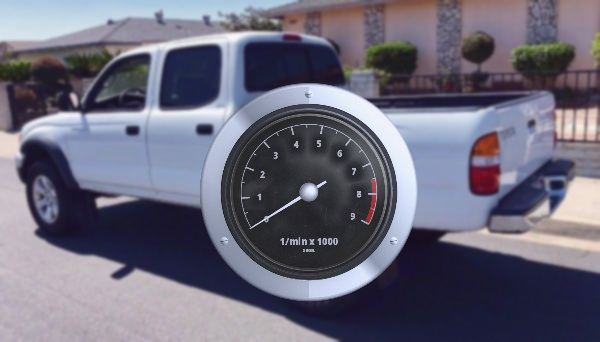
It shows {"value": 0, "unit": "rpm"}
